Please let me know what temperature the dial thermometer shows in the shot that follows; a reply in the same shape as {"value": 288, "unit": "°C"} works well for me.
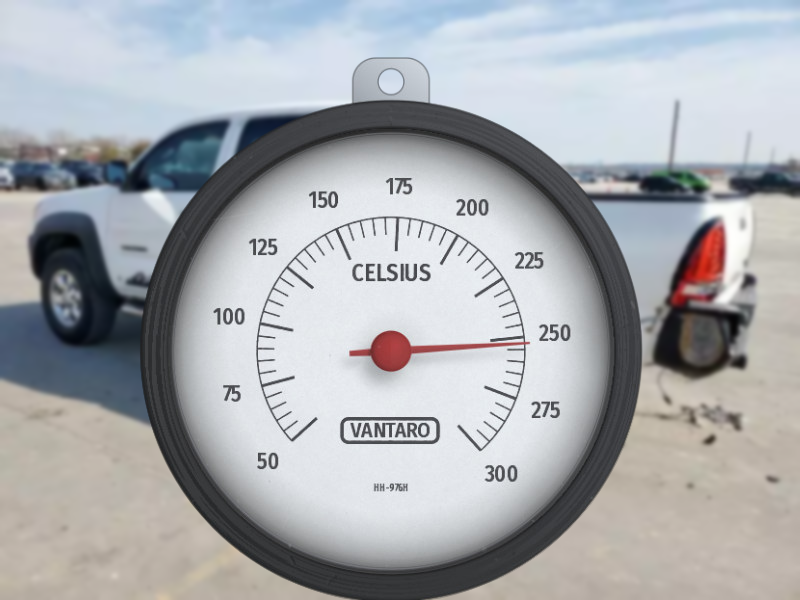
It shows {"value": 252.5, "unit": "°C"}
